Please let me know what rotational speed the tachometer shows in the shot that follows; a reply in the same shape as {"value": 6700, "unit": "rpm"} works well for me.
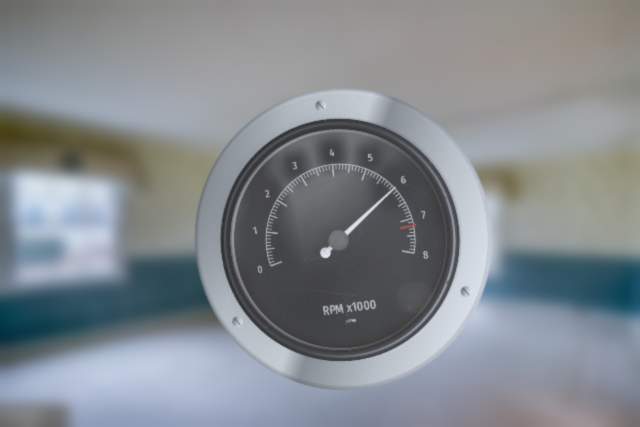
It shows {"value": 6000, "unit": "rpm"}
